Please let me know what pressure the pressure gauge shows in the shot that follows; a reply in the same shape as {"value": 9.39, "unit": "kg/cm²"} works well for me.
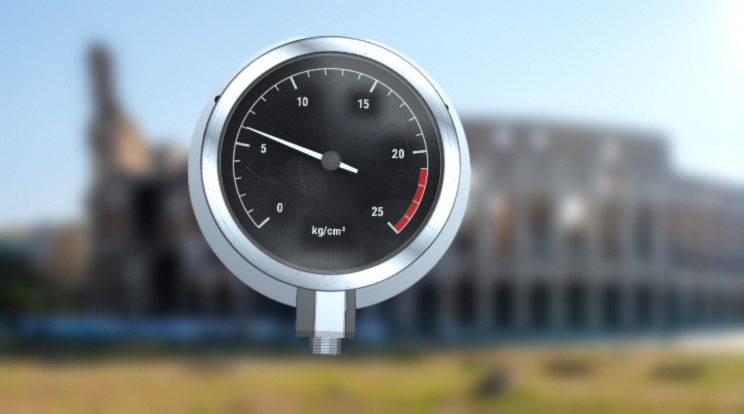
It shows {"value": 6, "unit": "kg/cm²"}
